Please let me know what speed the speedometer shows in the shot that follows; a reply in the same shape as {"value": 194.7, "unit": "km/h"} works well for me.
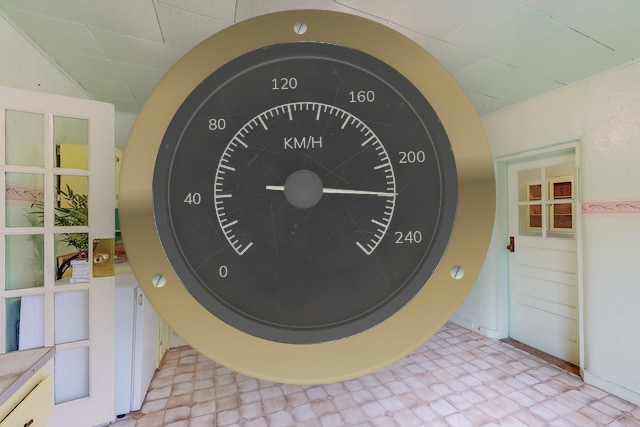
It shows {"value": 220, "unit": "km/h"}
